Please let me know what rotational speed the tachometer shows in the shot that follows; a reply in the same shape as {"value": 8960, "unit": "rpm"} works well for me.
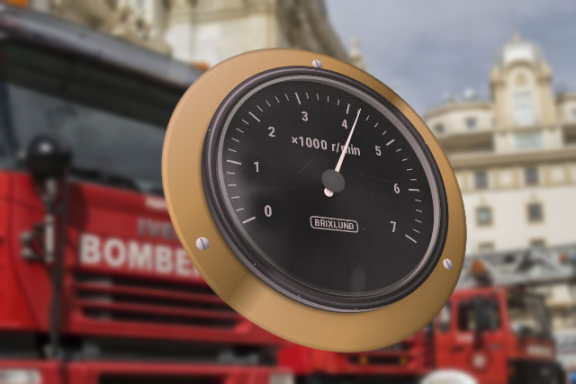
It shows {"value": 4200, "unit": "rpm"}
